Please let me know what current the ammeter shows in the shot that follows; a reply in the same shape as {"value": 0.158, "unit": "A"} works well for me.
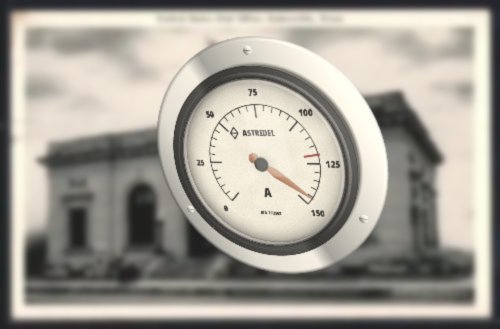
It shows {"value": 145, "unit": "A"}
